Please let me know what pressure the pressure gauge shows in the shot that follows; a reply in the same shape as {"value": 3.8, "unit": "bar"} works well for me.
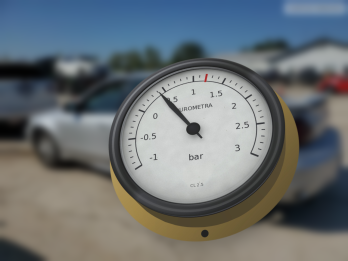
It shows {"value": 0.4, "unit": "bar"}
